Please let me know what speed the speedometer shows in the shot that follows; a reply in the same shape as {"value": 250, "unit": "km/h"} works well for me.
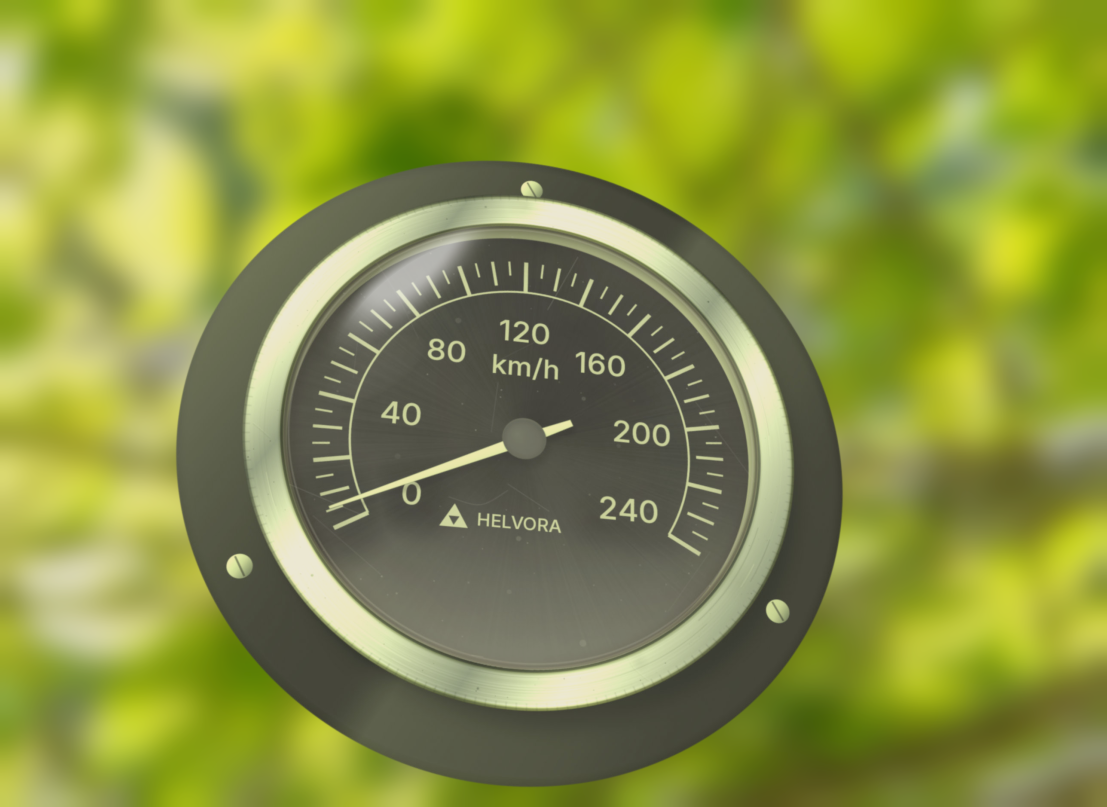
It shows {"value": 5, "unit": "km/h"}
